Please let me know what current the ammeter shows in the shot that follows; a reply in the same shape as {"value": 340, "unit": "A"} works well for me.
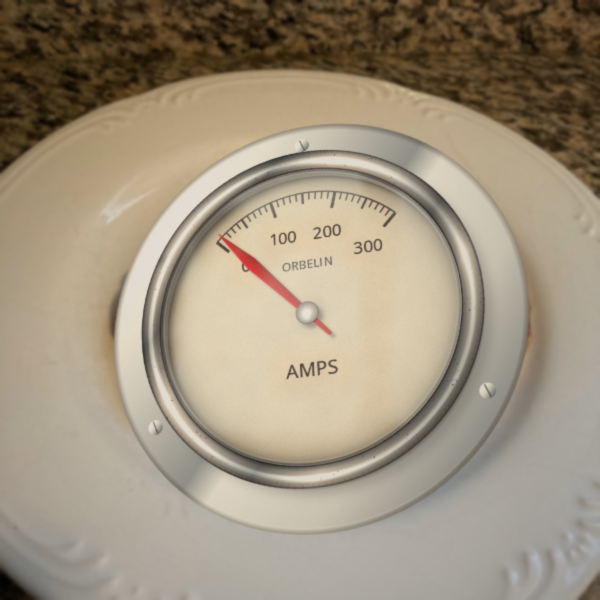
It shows {"value": 10, "unit": "A"}
